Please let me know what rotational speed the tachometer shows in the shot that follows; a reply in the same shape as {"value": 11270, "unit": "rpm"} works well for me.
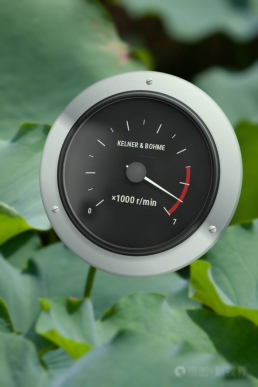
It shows {"value": 6500, "unit": "rpm"}
